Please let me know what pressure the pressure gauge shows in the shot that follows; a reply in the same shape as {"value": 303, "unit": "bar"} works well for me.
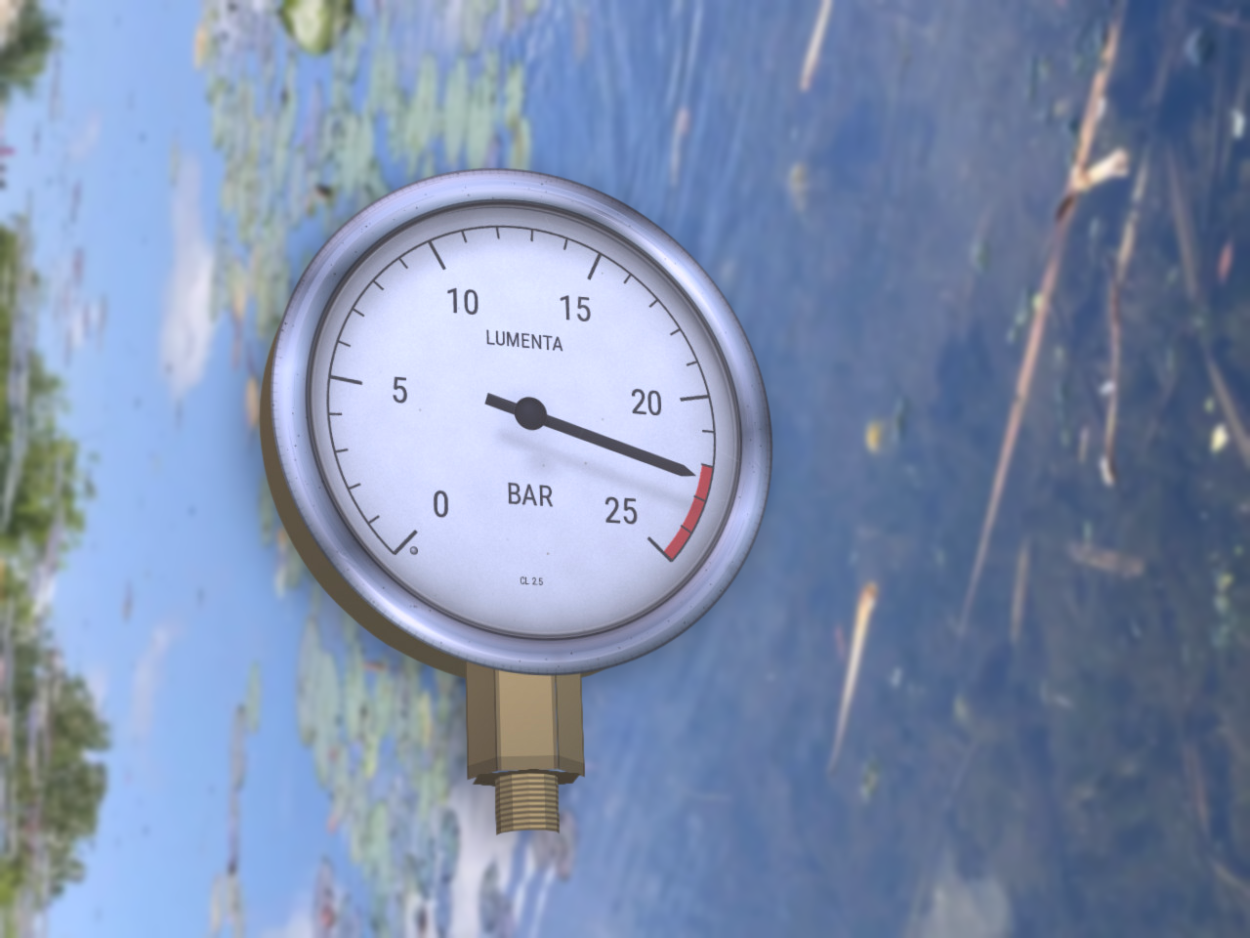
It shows {"value": 22.5, "unit": "bar"}
